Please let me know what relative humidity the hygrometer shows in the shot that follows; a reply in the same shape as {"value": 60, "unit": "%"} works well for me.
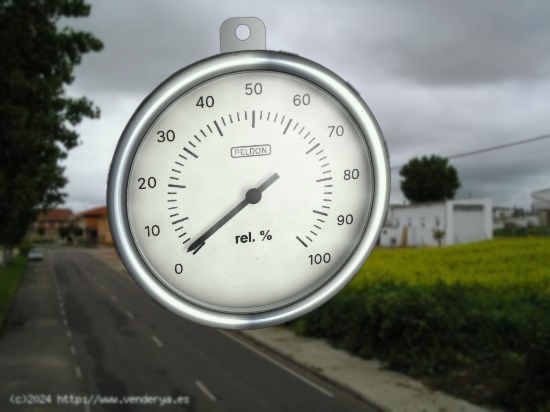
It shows {"value": 2, "unit": "%"}
